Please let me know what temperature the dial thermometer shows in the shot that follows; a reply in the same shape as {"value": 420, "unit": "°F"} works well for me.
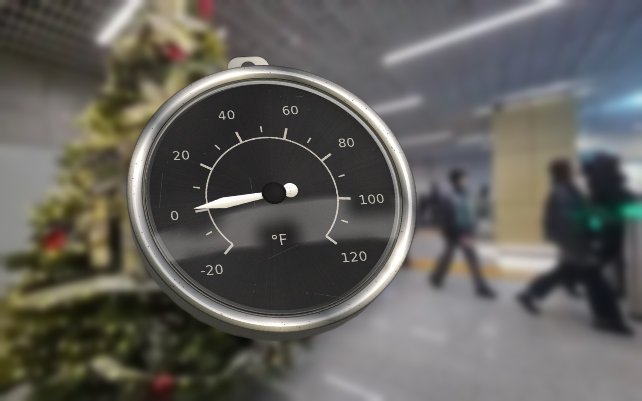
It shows {"value": 0, "unit": "°F"}
